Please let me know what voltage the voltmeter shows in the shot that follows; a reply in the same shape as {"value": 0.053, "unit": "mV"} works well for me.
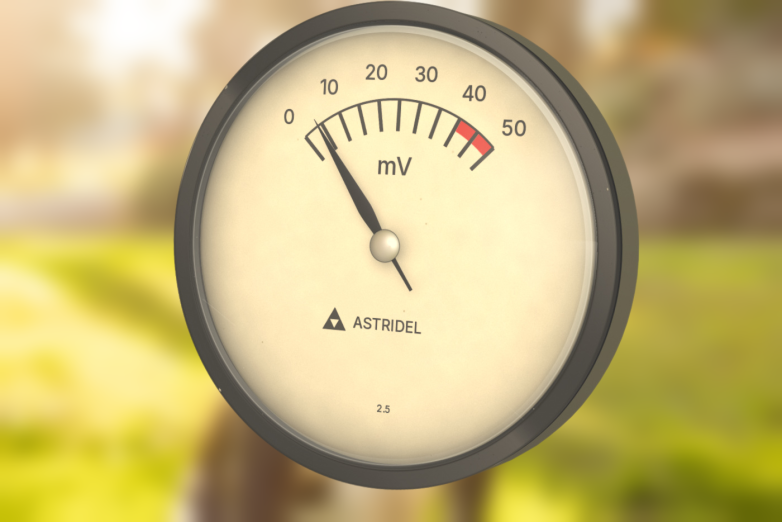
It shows {"value": 5, "unit": "mV"}
